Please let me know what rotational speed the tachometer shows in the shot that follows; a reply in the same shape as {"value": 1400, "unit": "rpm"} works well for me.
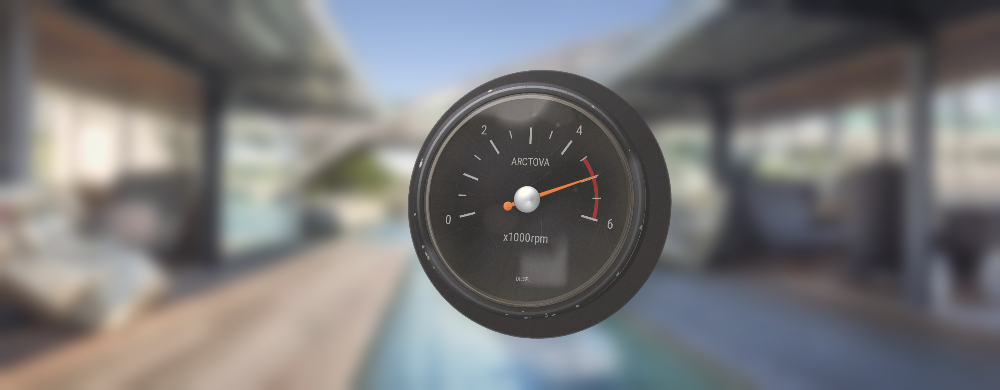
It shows {"value": 5000, "unit": "rpm"}
